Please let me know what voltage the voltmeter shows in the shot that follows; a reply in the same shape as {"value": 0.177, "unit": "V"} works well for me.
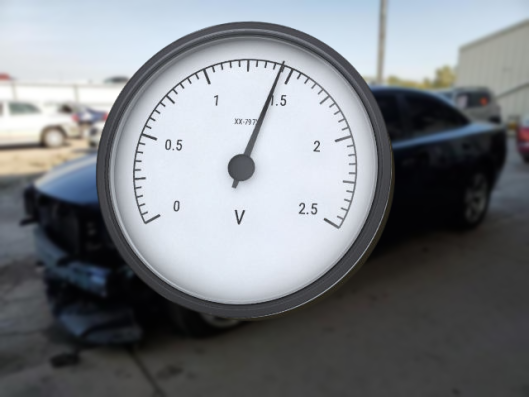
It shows {"value": 1.45, "unit": "V"}
